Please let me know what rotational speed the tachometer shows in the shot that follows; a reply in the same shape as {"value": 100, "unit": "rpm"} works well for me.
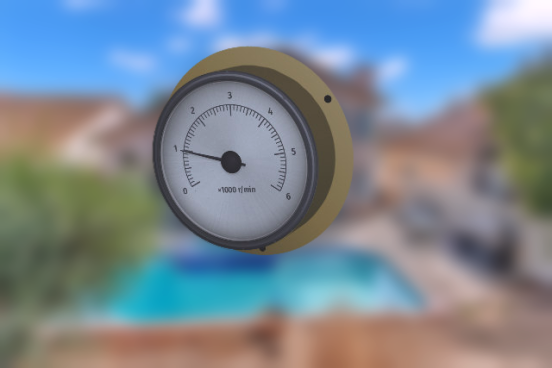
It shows {"value": 1000, "unit": "rpm"}
